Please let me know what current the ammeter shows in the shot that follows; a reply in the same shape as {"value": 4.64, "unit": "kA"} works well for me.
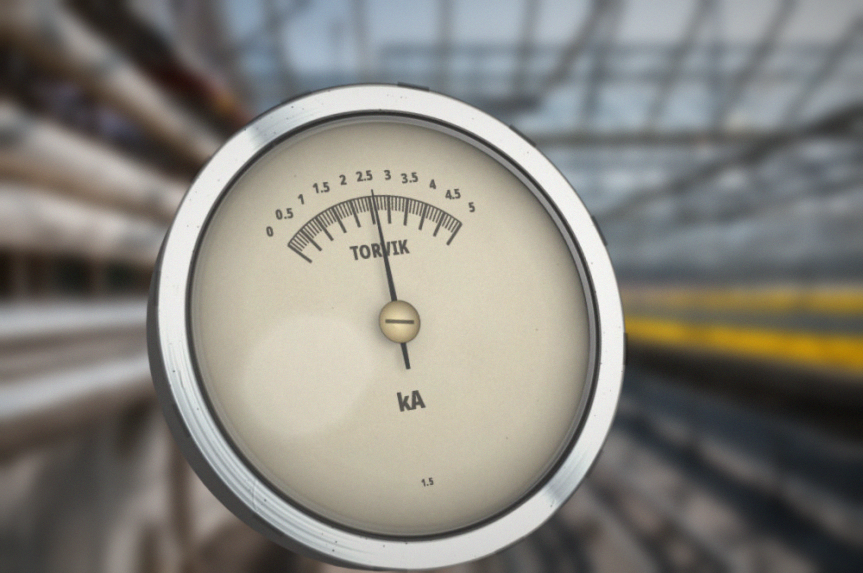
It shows {"value": 2.5, "unit": "kA"}
